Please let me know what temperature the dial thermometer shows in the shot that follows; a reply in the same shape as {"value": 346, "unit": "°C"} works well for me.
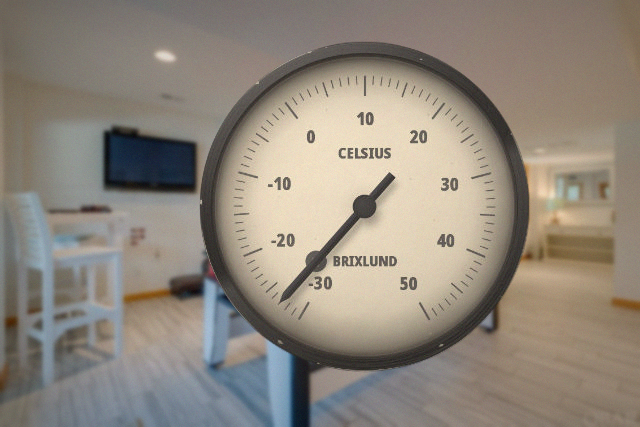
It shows {"value": -27, "unit": "°C"}
